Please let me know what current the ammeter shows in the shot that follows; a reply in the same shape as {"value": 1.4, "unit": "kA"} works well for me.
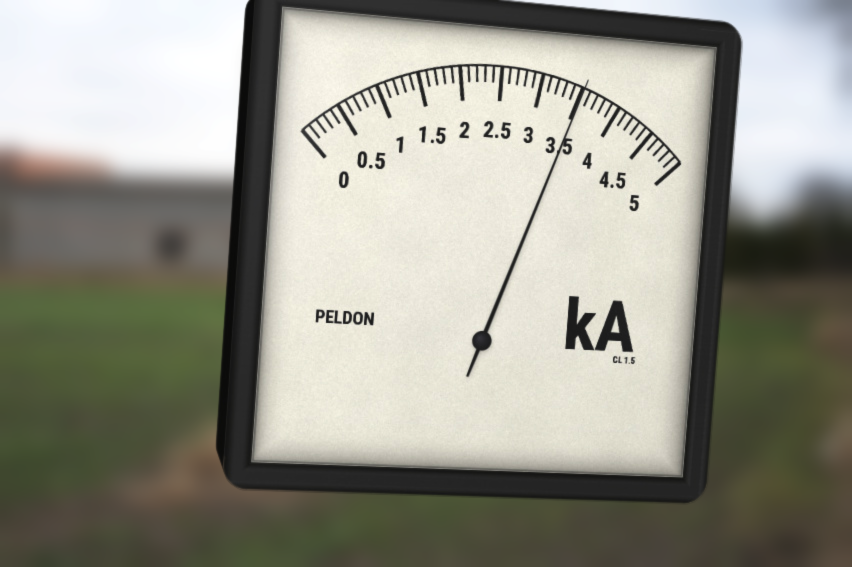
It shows {"value": 3.5, "unit": "kA"}
